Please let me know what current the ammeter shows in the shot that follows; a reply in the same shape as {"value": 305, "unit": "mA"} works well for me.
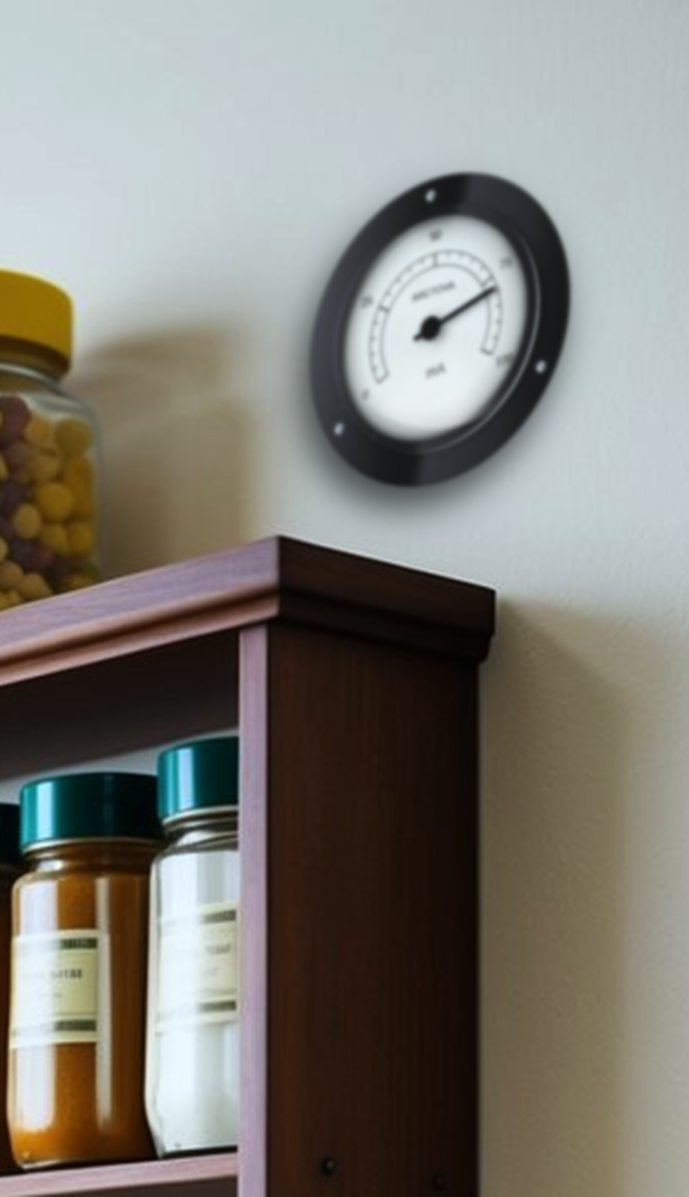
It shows {"value": 80, "unit": "mA"}
